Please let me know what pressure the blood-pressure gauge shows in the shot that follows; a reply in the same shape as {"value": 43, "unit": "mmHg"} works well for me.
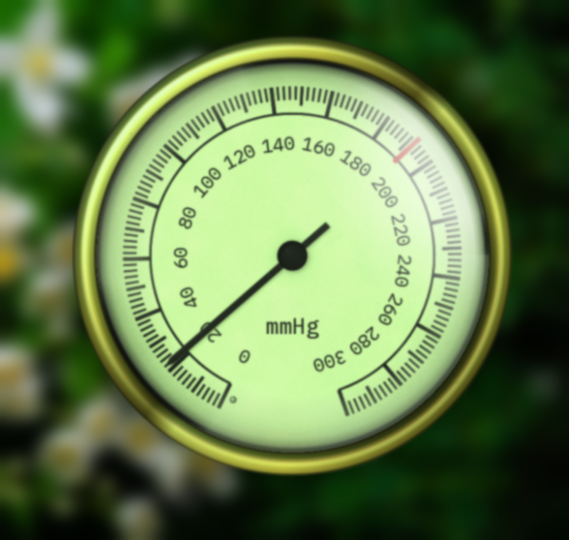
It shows {"value": 22, "unit": "mmHg"}
